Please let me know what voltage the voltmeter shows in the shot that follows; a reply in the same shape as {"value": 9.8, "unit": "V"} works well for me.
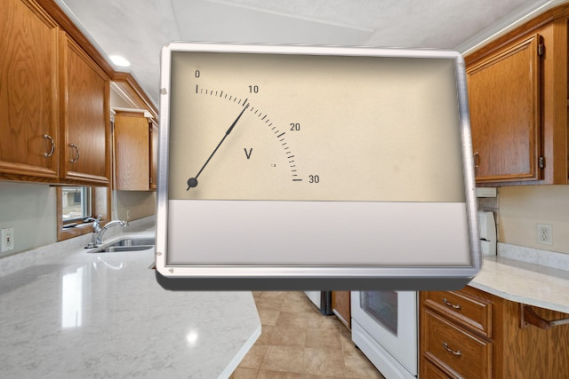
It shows {"value": 11, "unit": "V"}
